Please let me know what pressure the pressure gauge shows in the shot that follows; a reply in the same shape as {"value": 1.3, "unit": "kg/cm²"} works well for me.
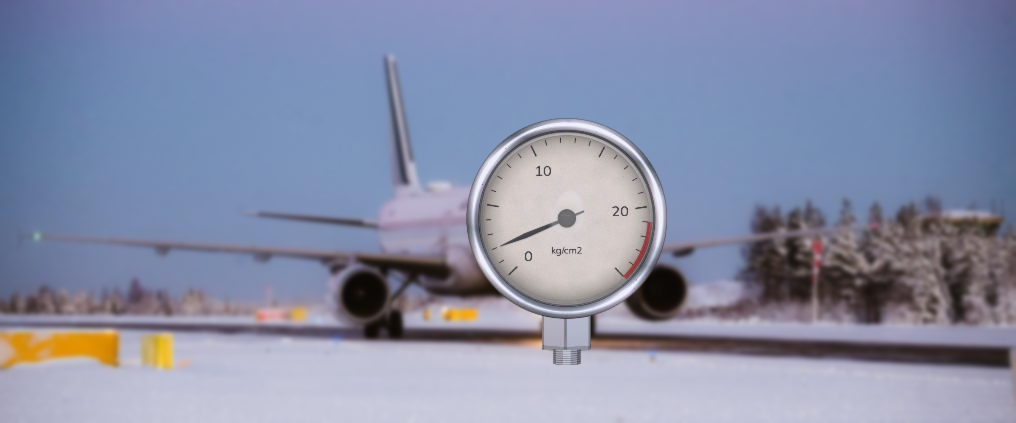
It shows {"value": 2, "unit": "kg/cm²"}
